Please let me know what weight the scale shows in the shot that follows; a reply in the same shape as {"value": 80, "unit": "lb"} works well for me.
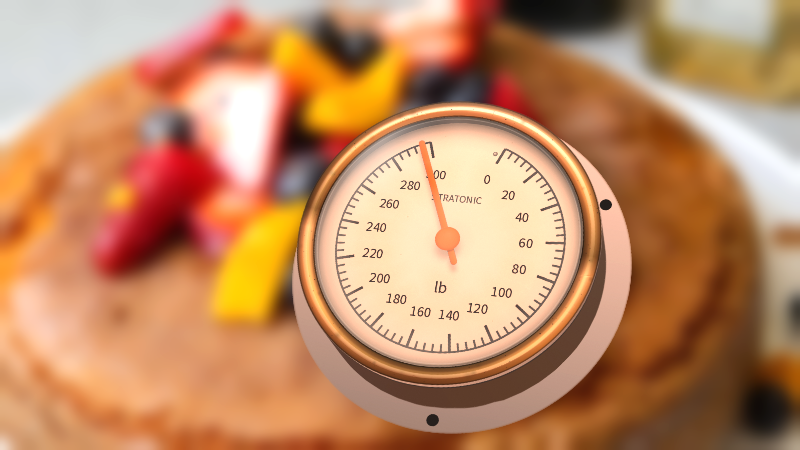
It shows {"value": 296, "unit": "lb"}
